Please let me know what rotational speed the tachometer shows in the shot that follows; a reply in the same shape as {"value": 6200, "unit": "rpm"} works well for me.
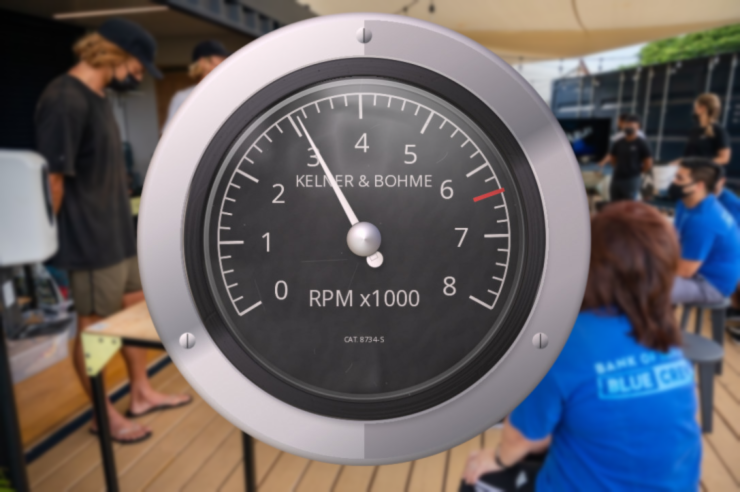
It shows {"value": 3100, "unit": "rpm"}
